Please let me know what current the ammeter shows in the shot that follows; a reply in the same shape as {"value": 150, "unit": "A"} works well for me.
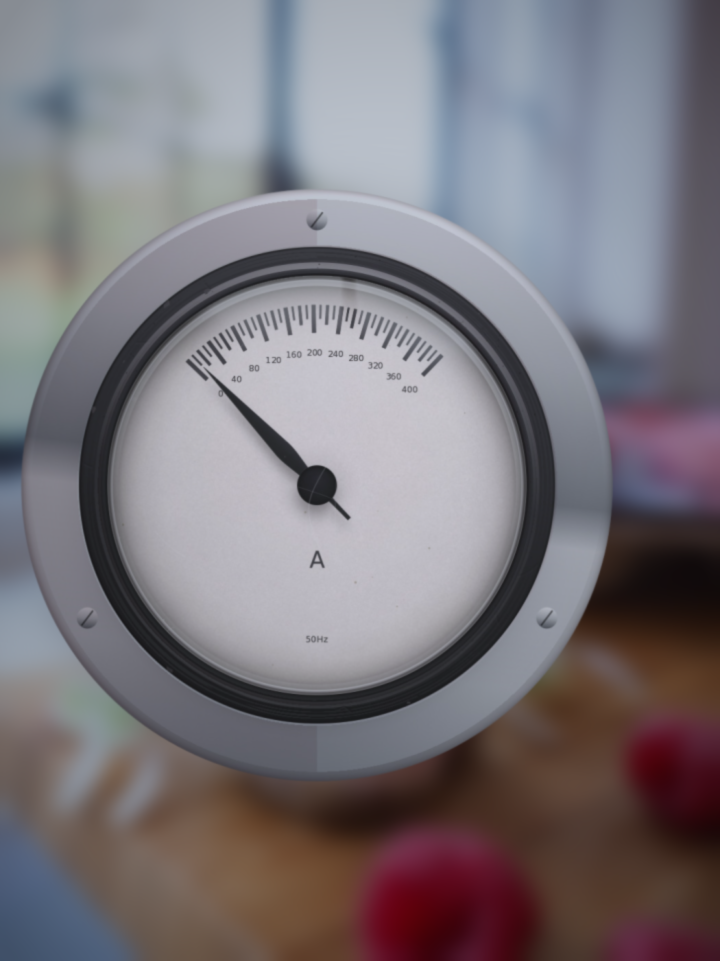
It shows {"value": 10, "unit": "A"}
